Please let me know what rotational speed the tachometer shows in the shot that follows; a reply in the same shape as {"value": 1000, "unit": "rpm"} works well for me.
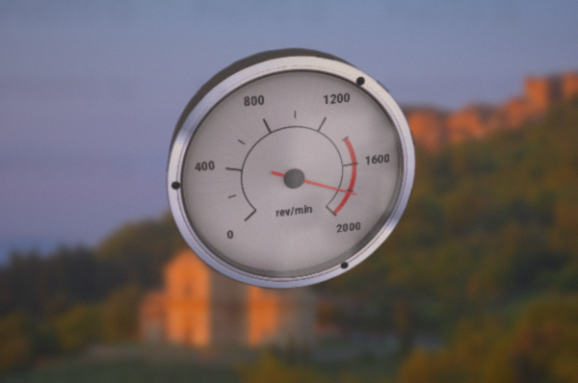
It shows {"value": 1800, "unit": "rpm"}
